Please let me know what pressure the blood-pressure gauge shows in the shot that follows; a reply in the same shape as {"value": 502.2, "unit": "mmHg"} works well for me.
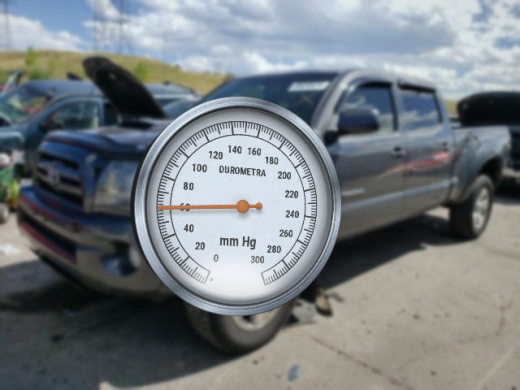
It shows {"value": 60, "unit": "mmHg"}
